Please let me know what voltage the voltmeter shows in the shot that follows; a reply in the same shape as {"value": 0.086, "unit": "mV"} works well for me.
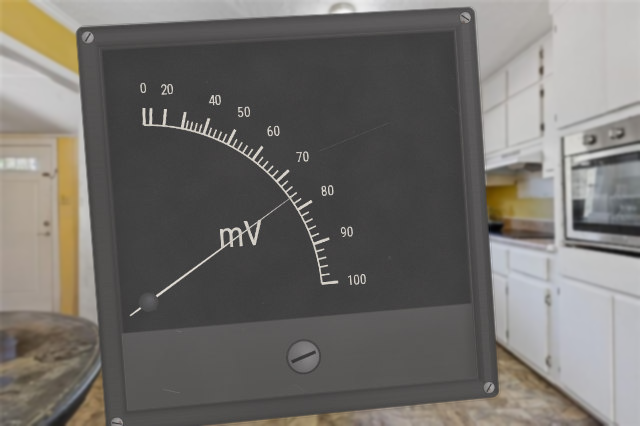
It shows {"value": 76, "unit": "mV"}
